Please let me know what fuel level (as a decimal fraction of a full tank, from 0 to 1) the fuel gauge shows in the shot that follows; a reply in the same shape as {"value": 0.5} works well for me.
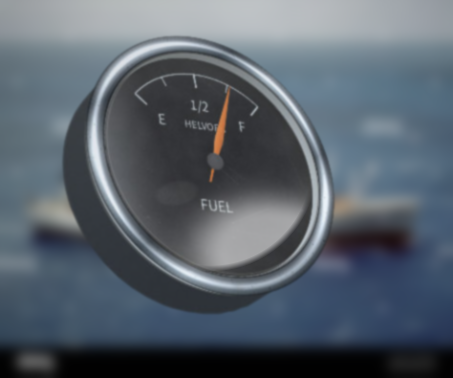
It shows {"value": 0.75}
